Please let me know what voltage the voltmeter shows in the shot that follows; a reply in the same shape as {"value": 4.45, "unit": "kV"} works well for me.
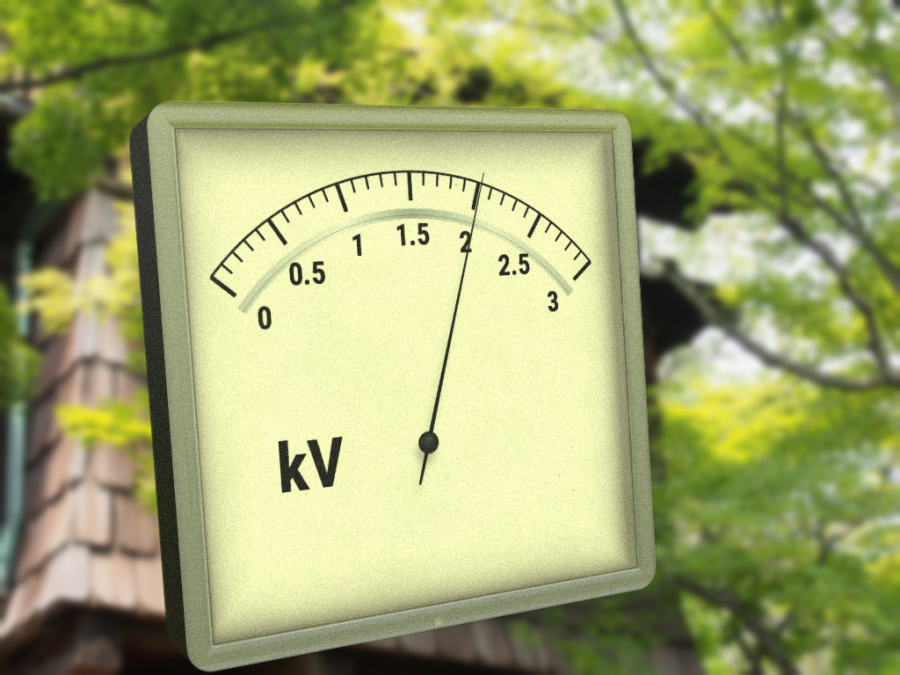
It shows {"value": 2, "unit": "kV"}
